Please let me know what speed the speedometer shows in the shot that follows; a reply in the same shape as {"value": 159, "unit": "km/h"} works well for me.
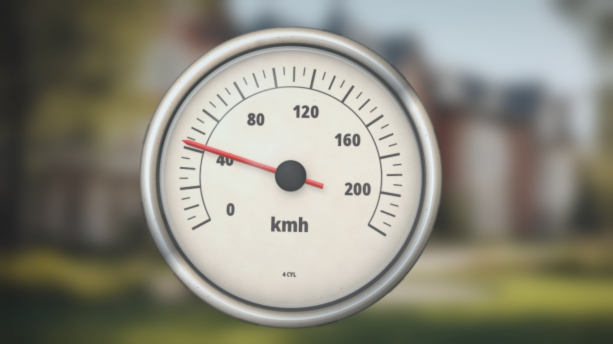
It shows {"value": 42.5, "unit": "km/h"}
